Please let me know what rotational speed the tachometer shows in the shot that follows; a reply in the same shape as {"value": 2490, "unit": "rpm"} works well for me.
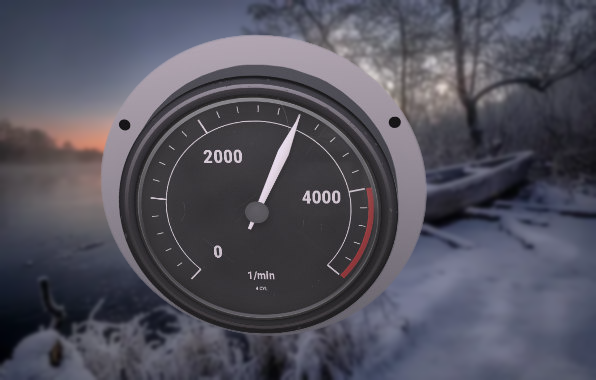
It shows {"value": 3000, "unit": "rpm"}
